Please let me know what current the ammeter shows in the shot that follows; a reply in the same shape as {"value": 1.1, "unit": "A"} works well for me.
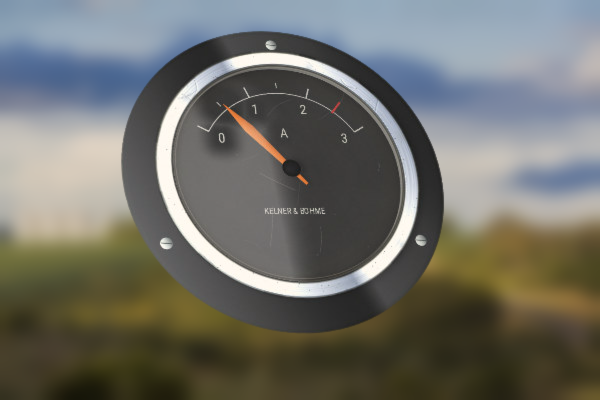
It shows {"value": 0.5, "unit": "A"}
